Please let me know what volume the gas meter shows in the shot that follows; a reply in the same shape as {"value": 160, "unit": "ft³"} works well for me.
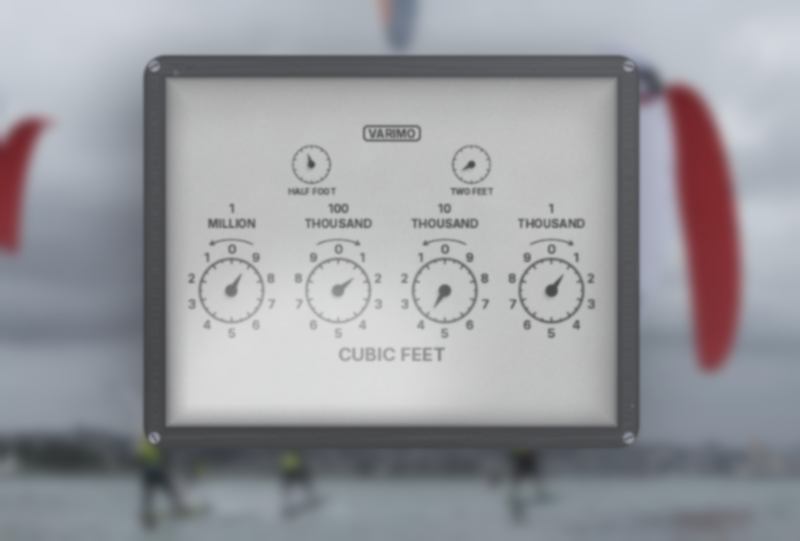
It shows {"value": 914100, "unit": "ft³"}
